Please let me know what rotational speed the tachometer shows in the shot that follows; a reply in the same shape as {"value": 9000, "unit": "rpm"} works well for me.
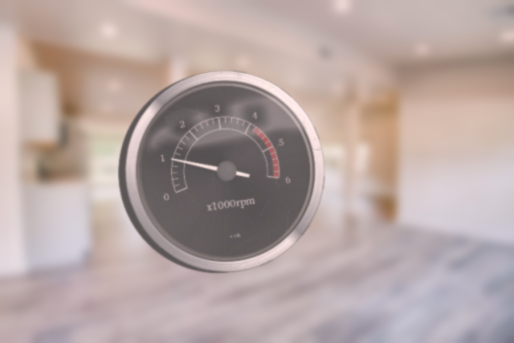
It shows {"value": 1000, "unit": "rpm"}
